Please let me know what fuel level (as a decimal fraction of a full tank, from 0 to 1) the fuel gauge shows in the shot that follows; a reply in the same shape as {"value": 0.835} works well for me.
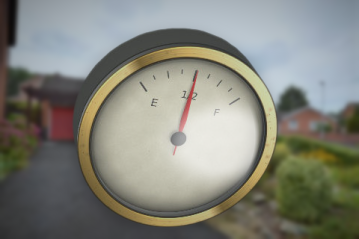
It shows {"value": 0.5}
